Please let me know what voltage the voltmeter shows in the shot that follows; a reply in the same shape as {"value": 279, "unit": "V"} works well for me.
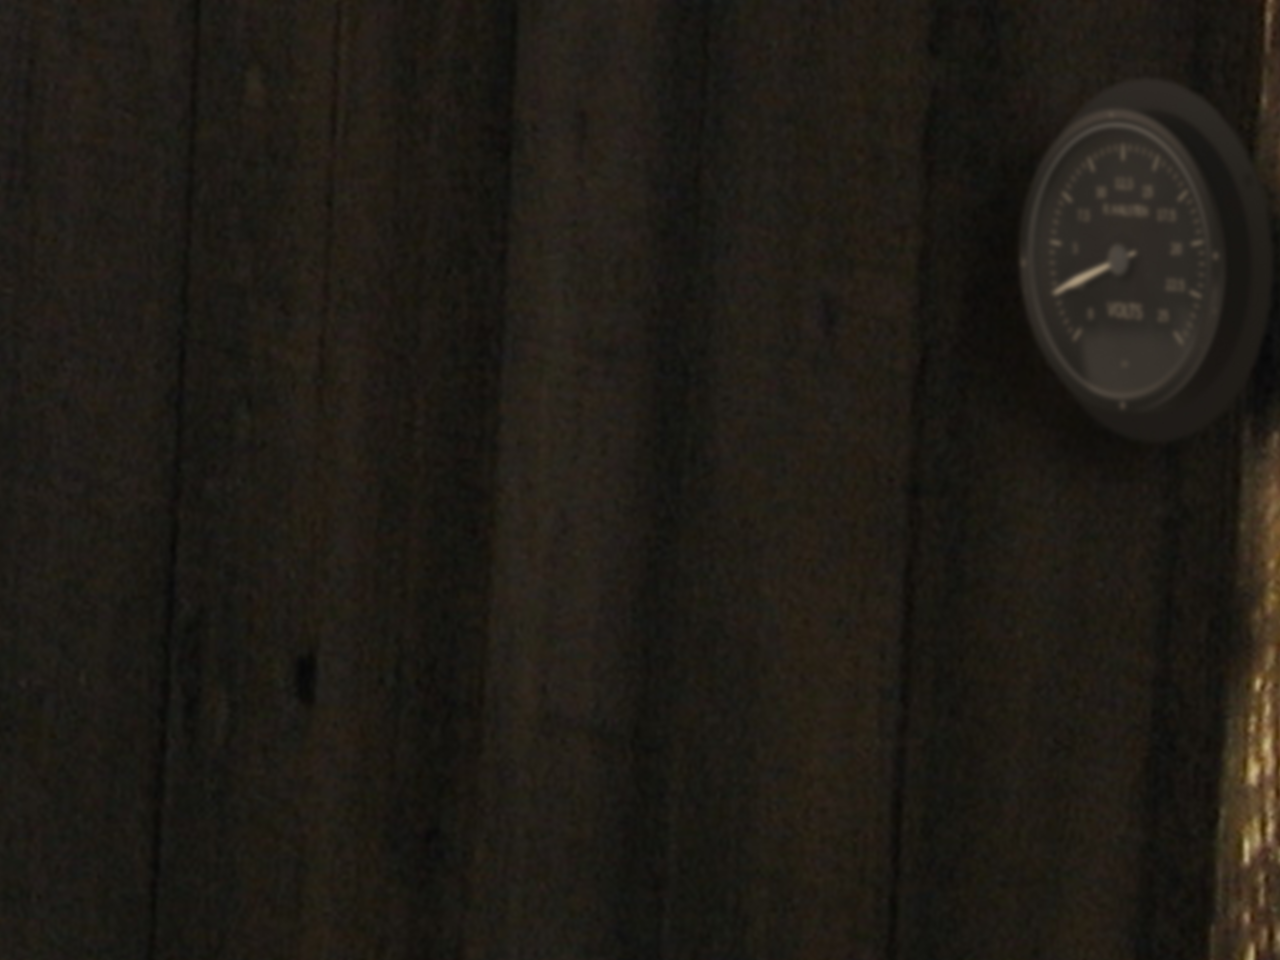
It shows {"value": 2.5, "unit": "V"}
